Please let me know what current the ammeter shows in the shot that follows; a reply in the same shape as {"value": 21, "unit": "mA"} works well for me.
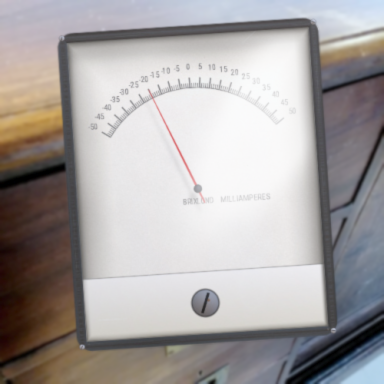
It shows {"value": -20, "unit": "mA"}
